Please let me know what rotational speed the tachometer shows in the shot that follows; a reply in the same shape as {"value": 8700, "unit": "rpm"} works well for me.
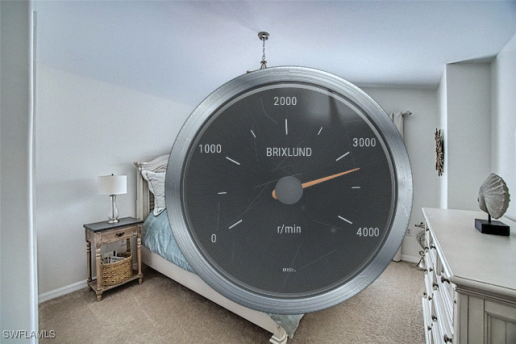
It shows {"value": 3250, "unit": "rpm"}
